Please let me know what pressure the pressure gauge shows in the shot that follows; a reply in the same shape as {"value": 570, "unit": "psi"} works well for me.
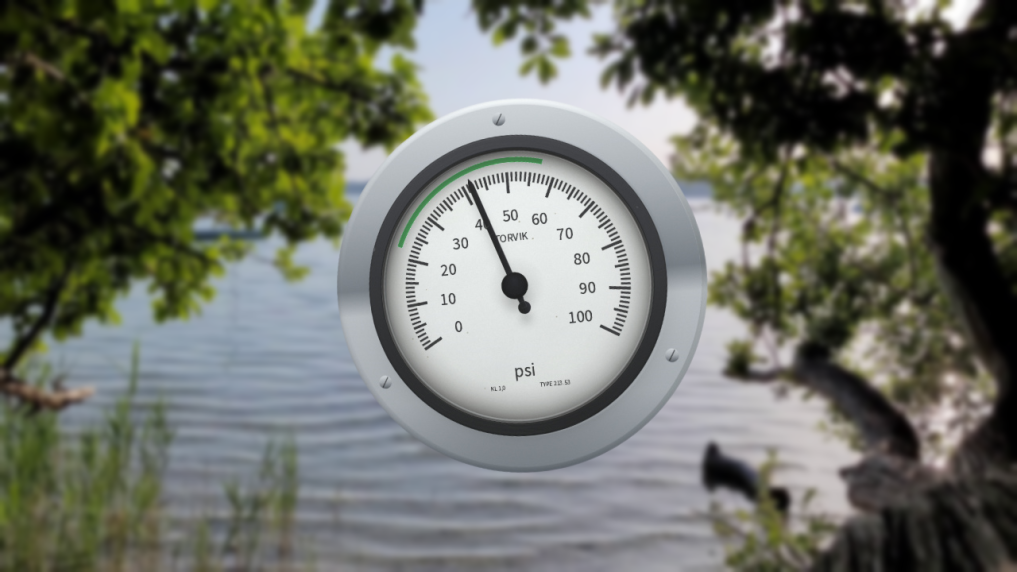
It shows {"value": 42, "unit": "psi"}
